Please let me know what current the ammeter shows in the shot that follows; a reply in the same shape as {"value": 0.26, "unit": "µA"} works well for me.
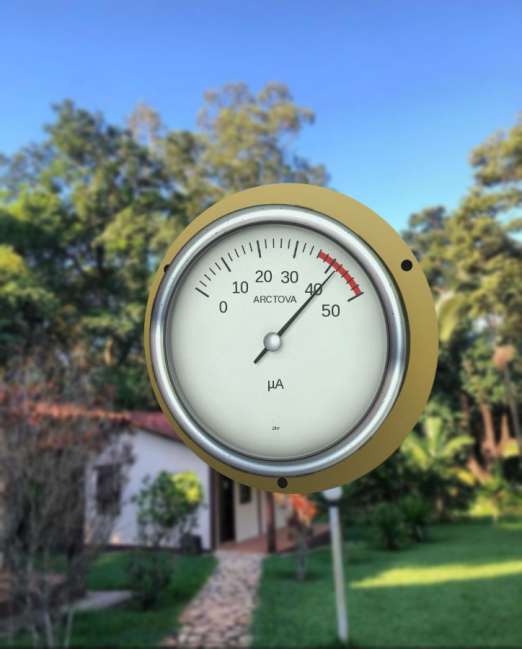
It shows {"value": 42, "unit": "µA"}
